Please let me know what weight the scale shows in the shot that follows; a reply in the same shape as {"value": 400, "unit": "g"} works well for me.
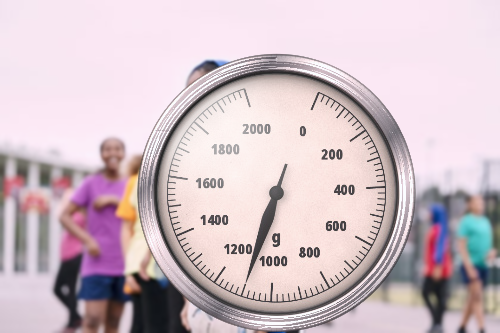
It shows {"value": 1100, "unit": "g"}
